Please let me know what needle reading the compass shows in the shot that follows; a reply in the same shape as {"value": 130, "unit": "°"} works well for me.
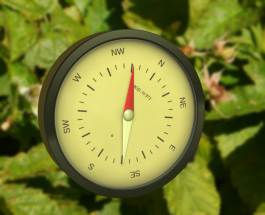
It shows {"value": 330, "unit": "°"}
